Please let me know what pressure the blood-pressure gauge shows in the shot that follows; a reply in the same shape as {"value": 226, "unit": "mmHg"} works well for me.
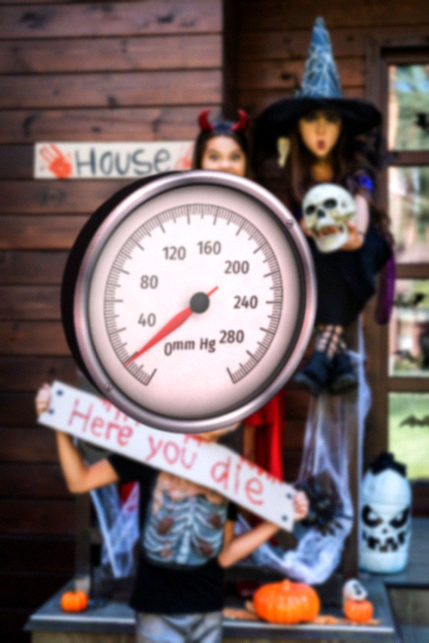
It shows {"value": 20, "unit": "mmHg"}
